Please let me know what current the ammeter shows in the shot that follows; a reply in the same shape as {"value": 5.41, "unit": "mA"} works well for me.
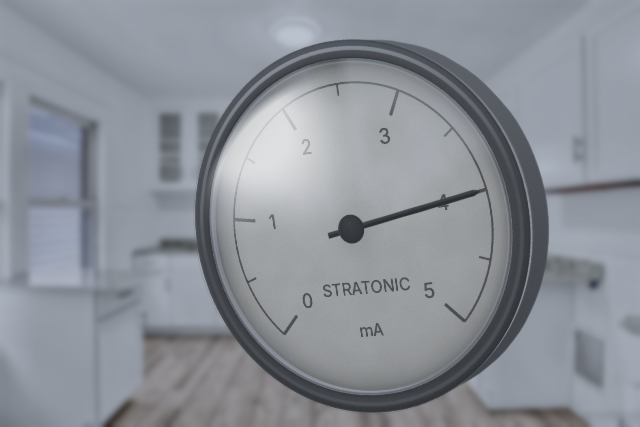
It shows {"value": 4, "unit": "mA"}
